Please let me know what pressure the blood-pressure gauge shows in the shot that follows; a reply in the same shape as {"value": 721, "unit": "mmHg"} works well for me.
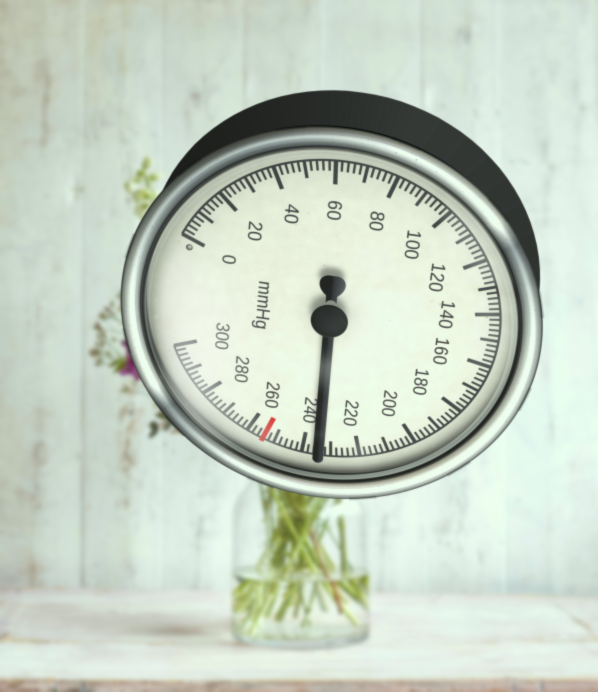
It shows {"value": 234, "unit": "mmHg"}
